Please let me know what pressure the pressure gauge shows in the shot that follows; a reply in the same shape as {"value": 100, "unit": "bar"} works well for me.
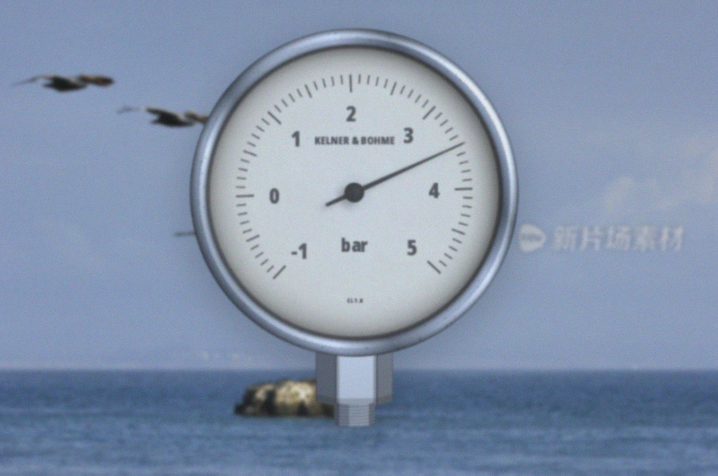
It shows {"value": 3.5, "unit": "bar"}
